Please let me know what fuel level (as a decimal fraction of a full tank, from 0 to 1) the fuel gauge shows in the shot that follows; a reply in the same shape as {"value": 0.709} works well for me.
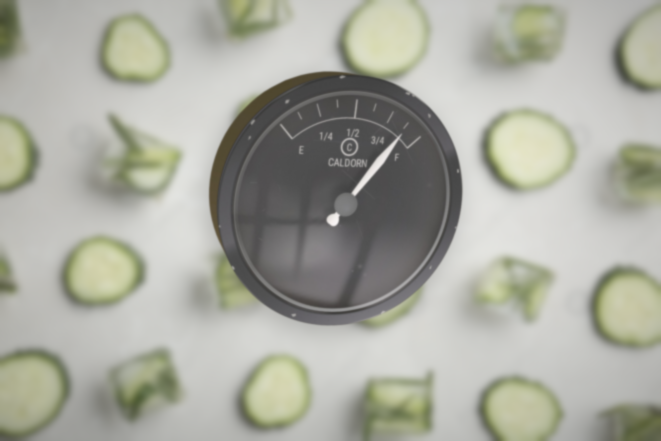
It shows {"value": 0.875}
